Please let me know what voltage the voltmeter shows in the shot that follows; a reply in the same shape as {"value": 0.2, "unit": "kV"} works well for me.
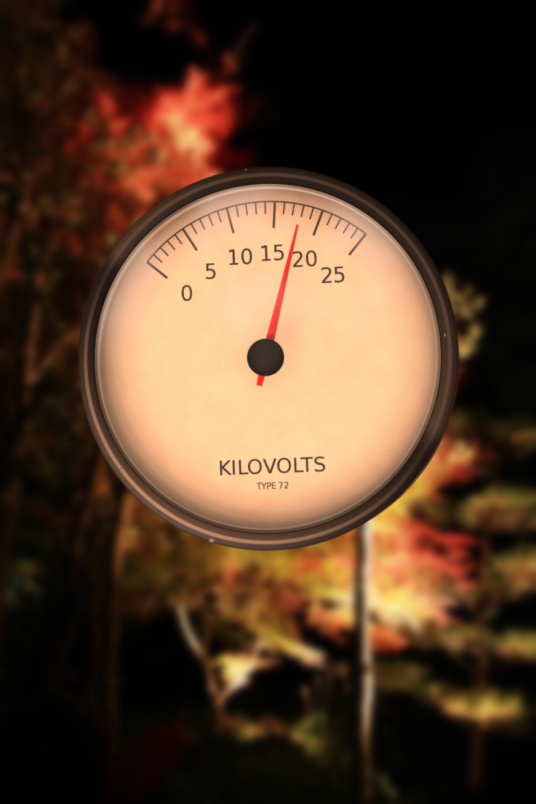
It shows {"value": 18, "unit": "kV"}
